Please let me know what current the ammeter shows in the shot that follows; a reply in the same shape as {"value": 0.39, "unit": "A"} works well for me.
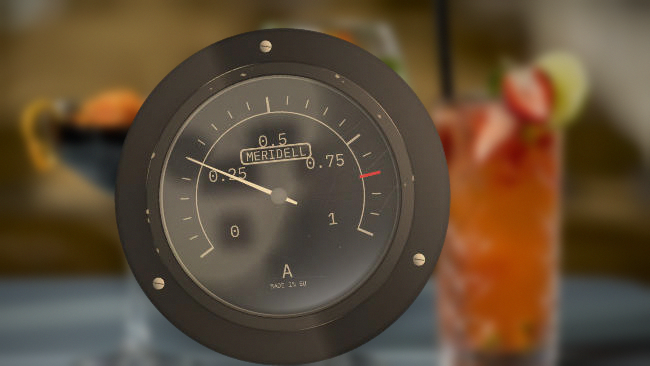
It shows {"value": 0.25, "unit": "A"}
